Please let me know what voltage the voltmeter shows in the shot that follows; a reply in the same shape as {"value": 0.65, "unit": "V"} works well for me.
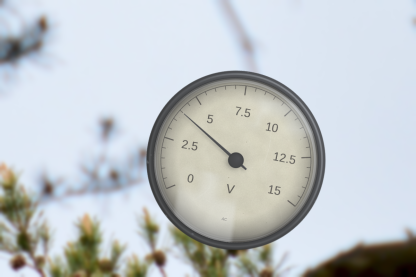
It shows {"value": 4, "unit": "V"}
